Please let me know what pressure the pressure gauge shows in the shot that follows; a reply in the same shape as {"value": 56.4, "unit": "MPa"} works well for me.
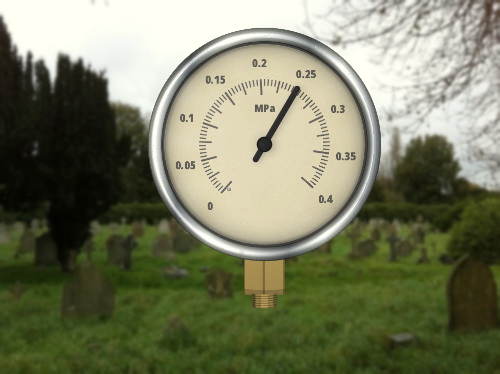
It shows {"value": 0.25, "unit": "MPa"}
